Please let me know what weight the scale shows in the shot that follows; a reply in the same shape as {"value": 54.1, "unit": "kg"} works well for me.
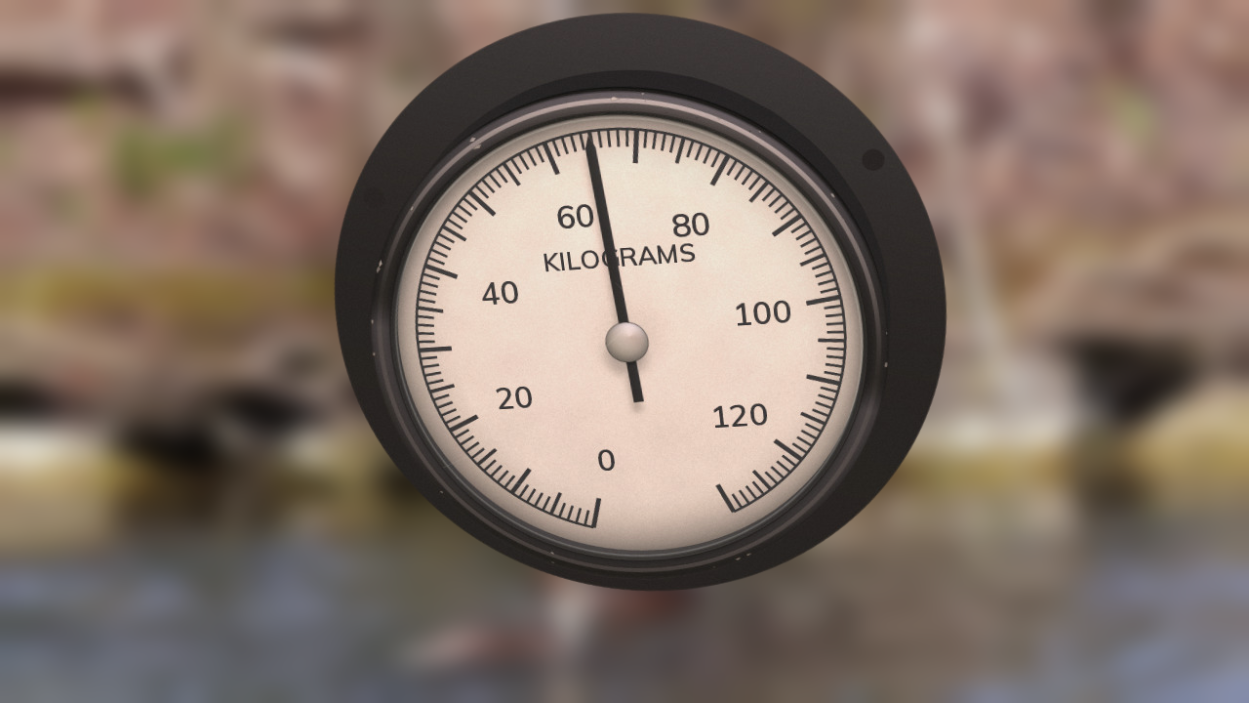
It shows {"value": 65, "unit": "kg"}
